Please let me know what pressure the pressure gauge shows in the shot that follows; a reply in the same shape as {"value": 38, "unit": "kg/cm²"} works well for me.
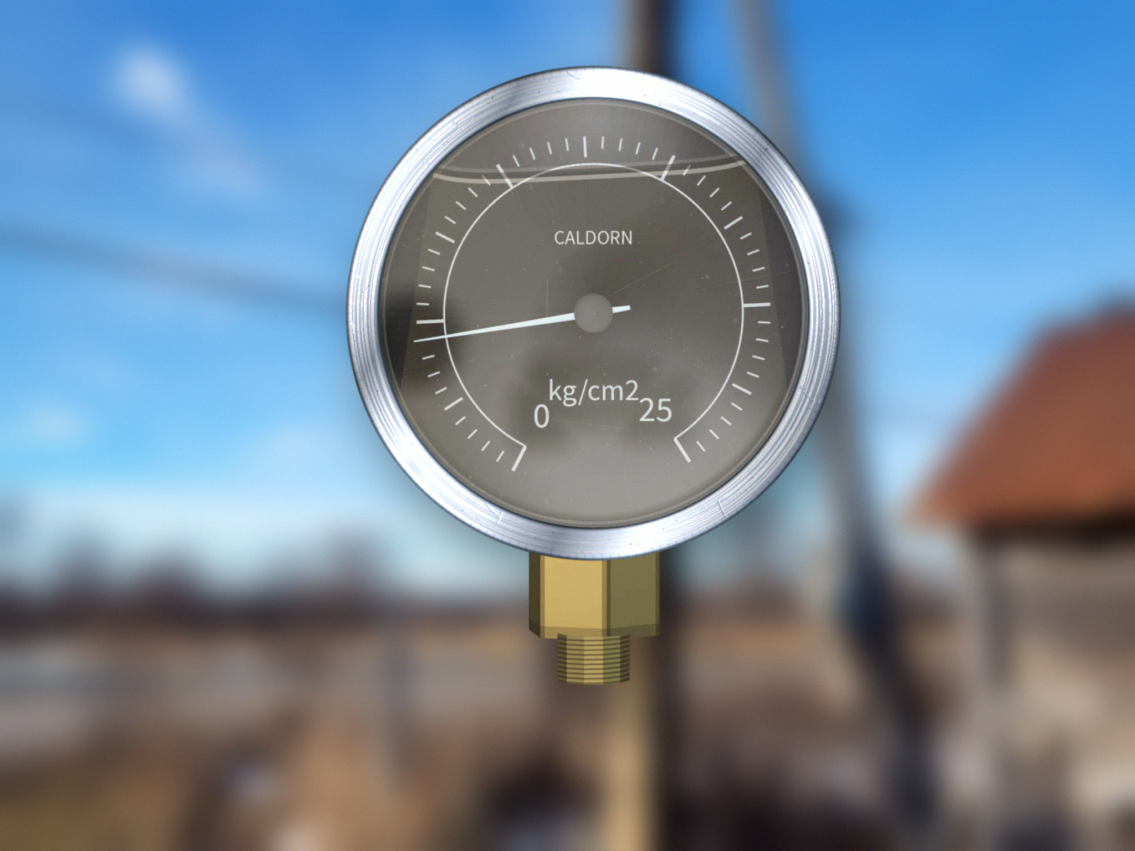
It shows {"value": 4.5, "unit": "kg/cm²"}
